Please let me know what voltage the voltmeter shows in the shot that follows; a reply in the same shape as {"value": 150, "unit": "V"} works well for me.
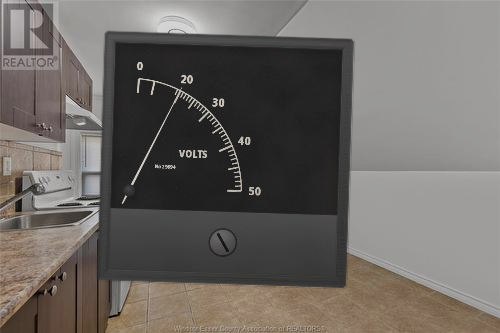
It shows {"value": 20, "unit": "V"}
